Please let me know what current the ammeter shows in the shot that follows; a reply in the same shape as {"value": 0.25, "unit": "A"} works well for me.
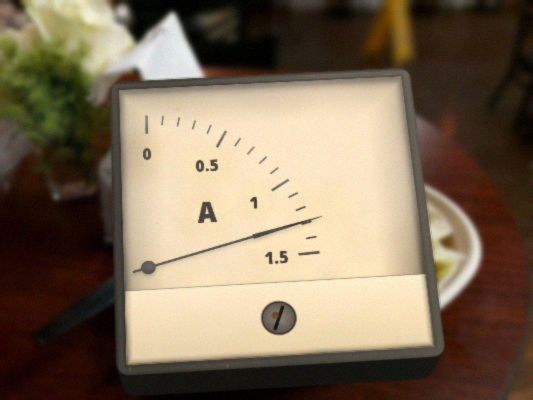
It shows {"value": 1.3, "unit": "A"}
